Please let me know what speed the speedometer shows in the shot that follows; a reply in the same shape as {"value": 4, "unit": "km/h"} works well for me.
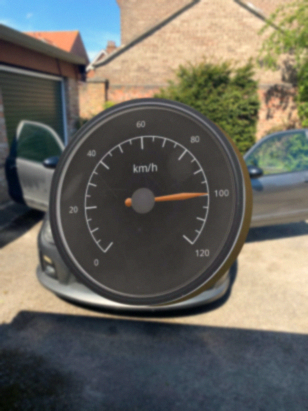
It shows {"value": 100, "unit": "km/h"}
